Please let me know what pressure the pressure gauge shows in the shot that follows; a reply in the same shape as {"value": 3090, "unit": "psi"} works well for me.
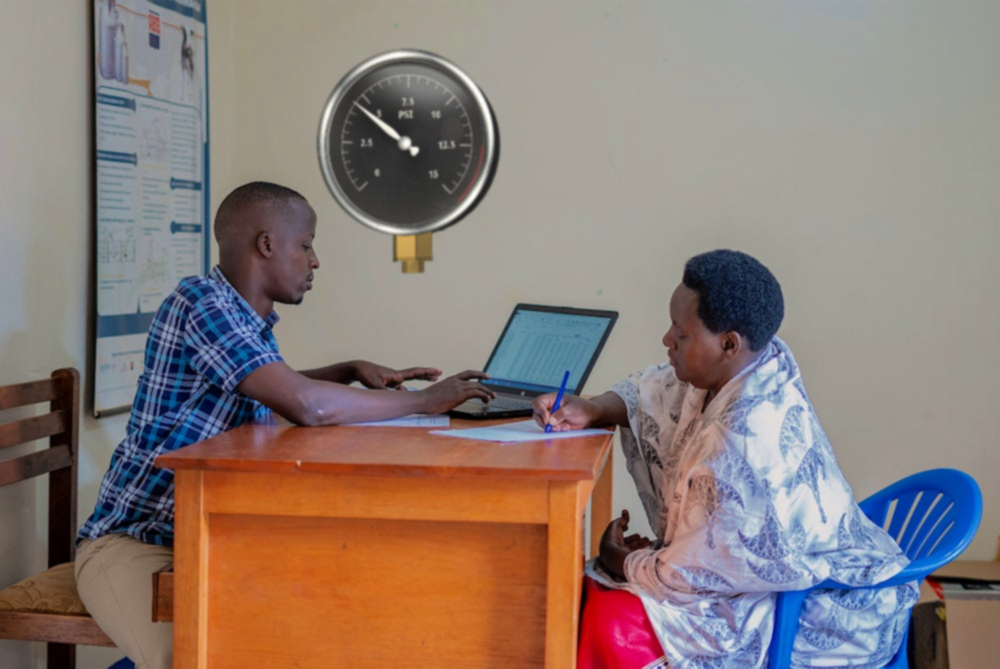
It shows {"value": 4.5, "unit": "psi"}
